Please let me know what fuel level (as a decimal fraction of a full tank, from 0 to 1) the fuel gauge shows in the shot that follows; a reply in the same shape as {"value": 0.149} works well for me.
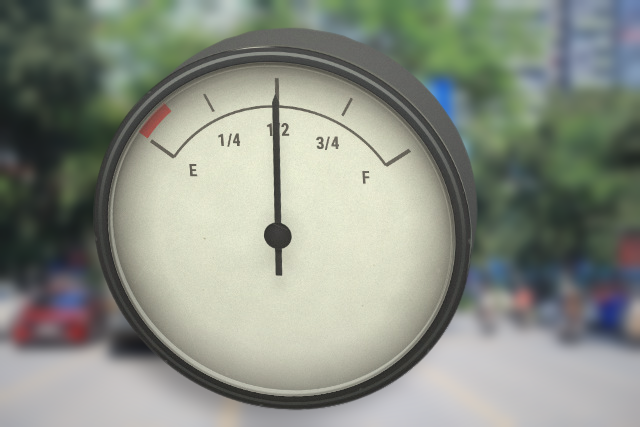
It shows {"value": 0.5}
